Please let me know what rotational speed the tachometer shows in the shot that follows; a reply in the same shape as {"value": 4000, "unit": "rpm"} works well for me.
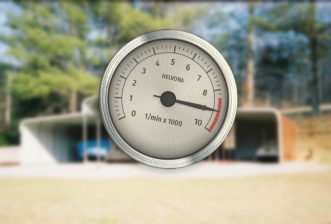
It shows {"value": 9000, "unit": "rpm"}
